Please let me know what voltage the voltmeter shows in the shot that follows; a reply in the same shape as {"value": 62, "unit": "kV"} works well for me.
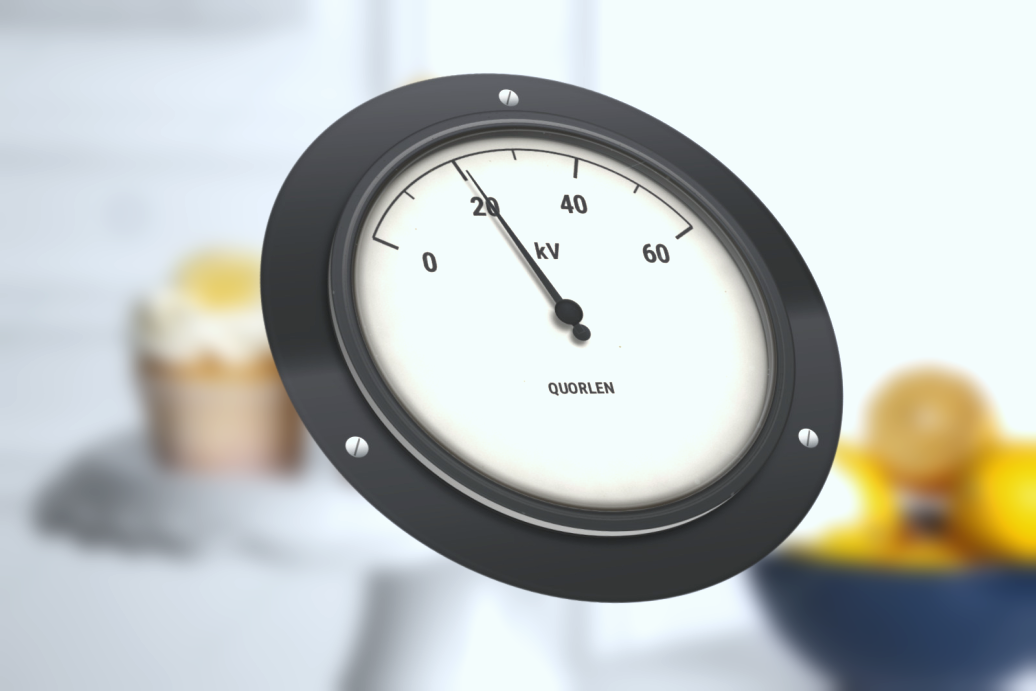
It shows {"value": 20, "unit": "kV"}
